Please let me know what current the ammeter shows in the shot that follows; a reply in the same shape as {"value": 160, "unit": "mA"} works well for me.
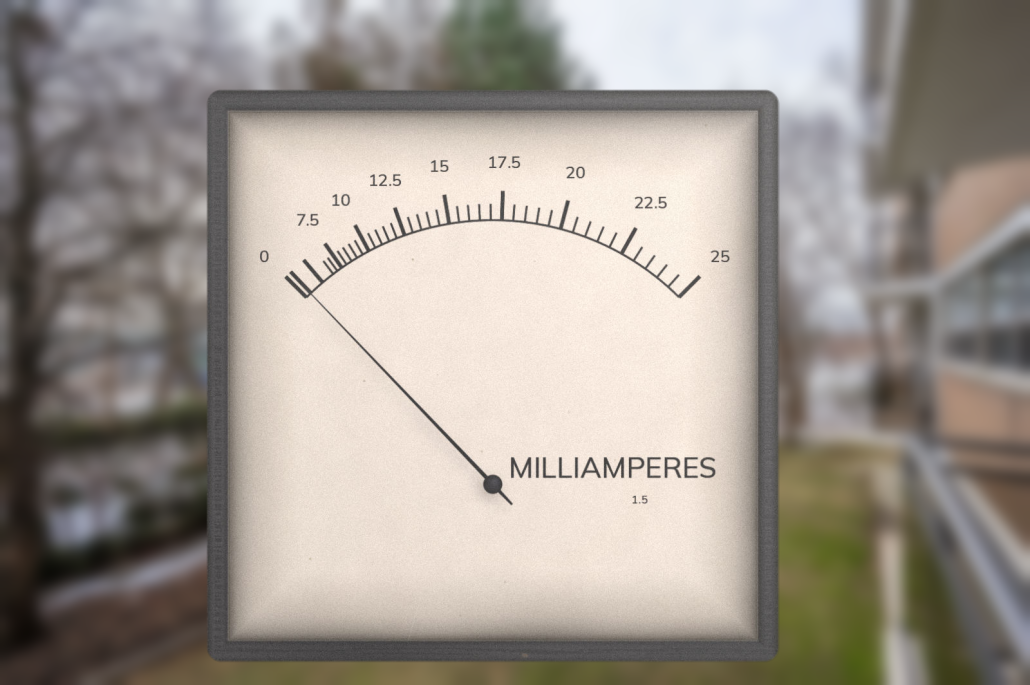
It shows {"value": 2.5, "unit": "mA"}
